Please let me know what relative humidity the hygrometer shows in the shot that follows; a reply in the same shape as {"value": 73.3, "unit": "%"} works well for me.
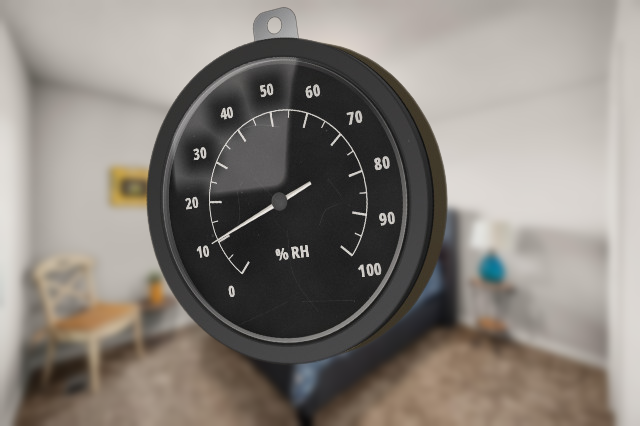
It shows {"value": 10, "unit": "%"}
